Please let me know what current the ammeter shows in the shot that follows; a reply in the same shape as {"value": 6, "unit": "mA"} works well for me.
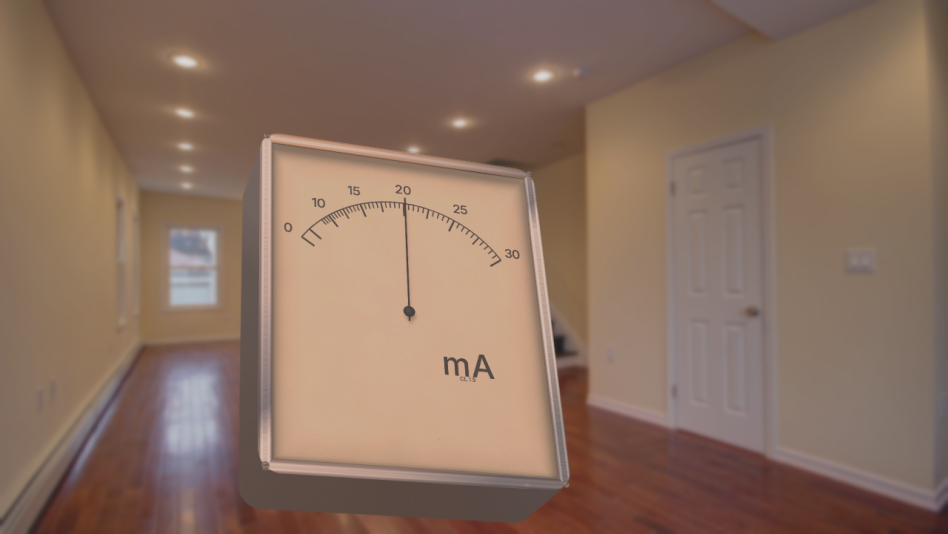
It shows {"value": 20, "unit": "mA"}
